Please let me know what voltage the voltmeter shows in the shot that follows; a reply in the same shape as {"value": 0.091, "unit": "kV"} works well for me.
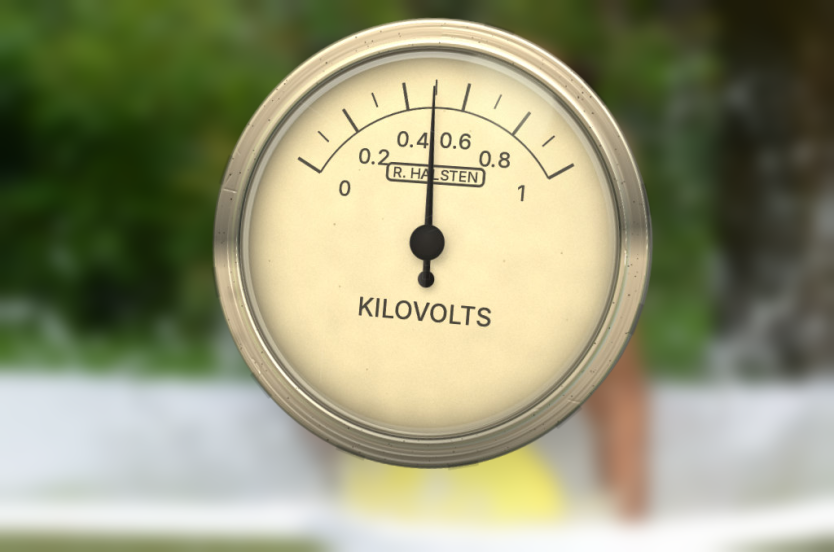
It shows {"value": 0.5, "unit": "kV"}
